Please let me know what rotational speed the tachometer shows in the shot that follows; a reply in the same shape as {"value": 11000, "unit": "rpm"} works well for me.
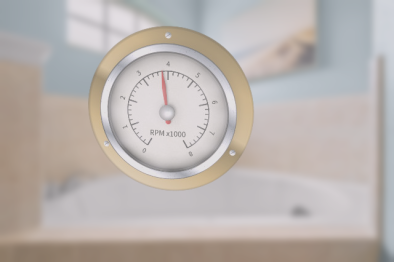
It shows {"value": 3800, "unit": "rpm"}
